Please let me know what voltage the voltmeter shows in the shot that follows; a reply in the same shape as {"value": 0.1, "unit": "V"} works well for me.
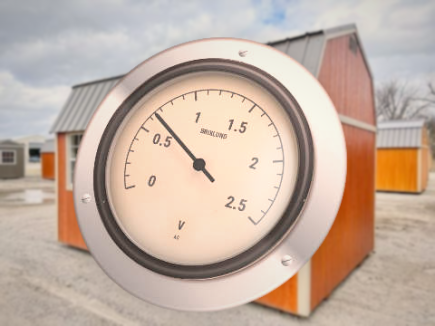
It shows {"value": 0.65, "unit": "V"}
